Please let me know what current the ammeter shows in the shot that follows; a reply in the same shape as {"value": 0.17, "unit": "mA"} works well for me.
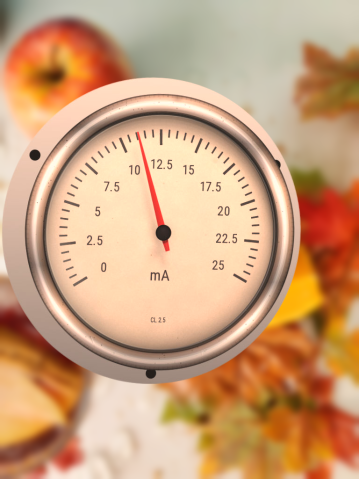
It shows {"value": 11, "unit": "mA"}
